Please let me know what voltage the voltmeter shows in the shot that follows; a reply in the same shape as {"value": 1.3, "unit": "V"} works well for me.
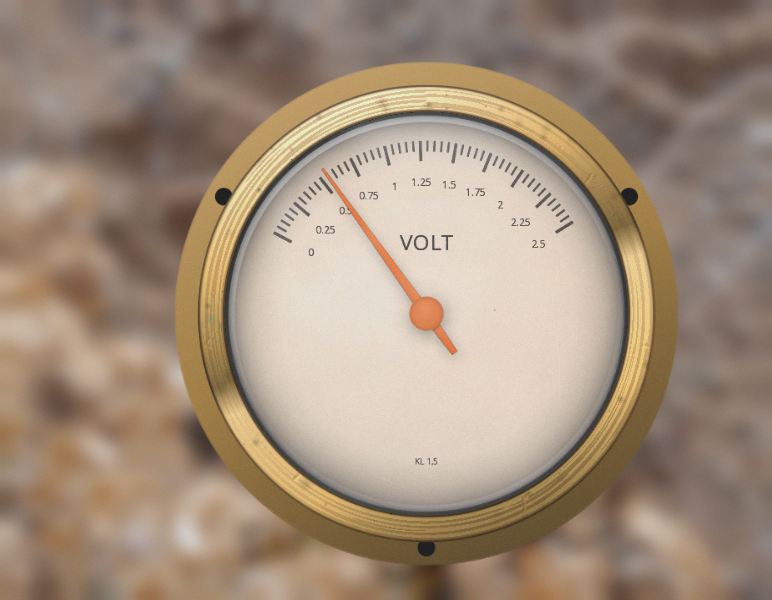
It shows {"value": 0.55, "unit": "V"}
